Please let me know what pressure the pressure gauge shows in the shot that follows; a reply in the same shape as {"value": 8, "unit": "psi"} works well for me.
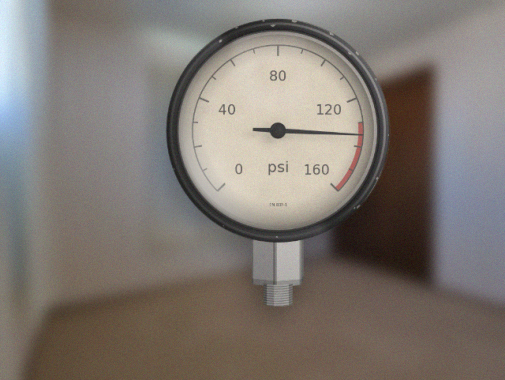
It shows {"value": 135, "unit": "psi"}
